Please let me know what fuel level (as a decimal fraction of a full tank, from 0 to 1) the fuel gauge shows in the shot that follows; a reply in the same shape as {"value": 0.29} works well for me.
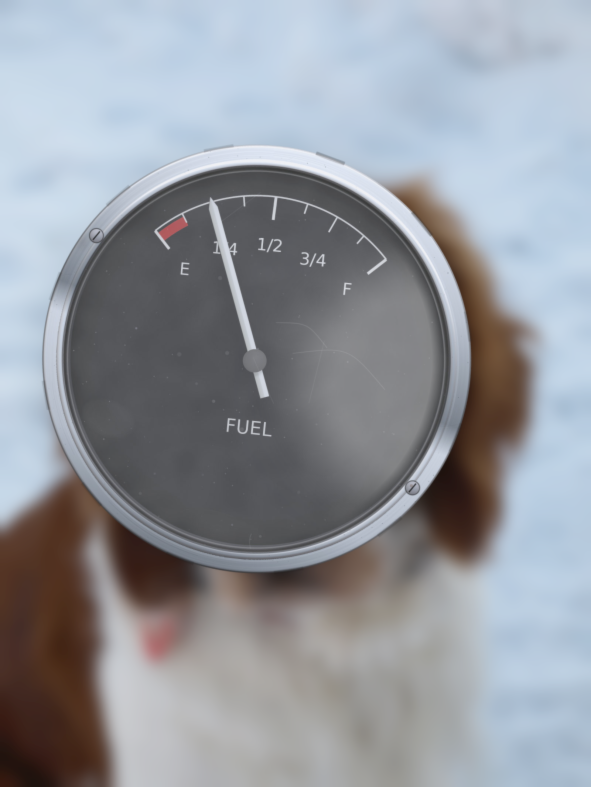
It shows {"value": 0.25}
